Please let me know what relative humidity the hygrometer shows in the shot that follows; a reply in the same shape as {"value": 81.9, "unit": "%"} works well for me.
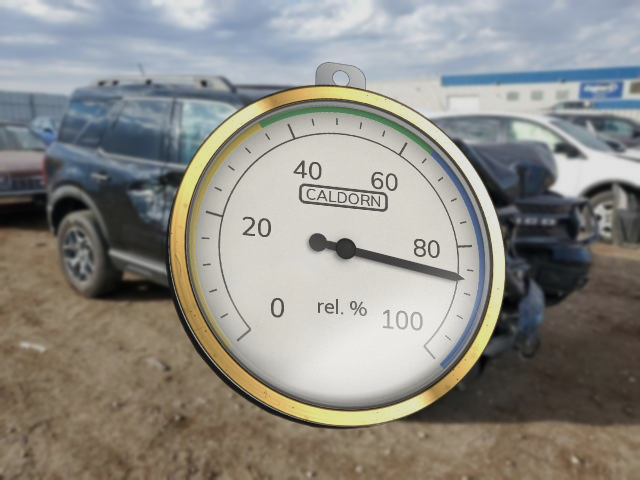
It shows {"value": 86, "unit": "%"}
